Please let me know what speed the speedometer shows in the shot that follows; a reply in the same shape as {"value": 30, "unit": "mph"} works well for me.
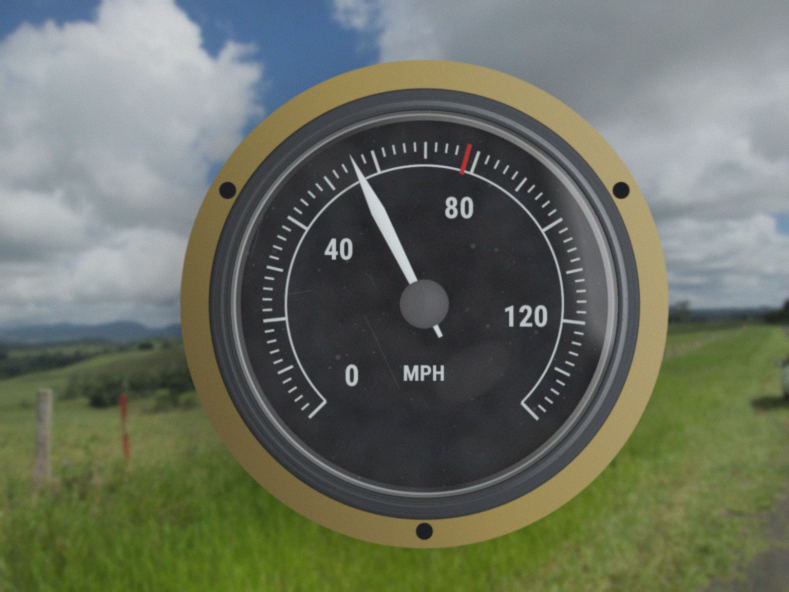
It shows {"value": 56, "unit": "mph"}
